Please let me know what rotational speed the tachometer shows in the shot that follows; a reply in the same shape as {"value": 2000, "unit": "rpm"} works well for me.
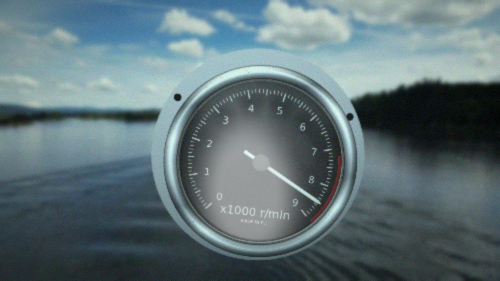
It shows {"value": 8500, "unit": "rpm"}
